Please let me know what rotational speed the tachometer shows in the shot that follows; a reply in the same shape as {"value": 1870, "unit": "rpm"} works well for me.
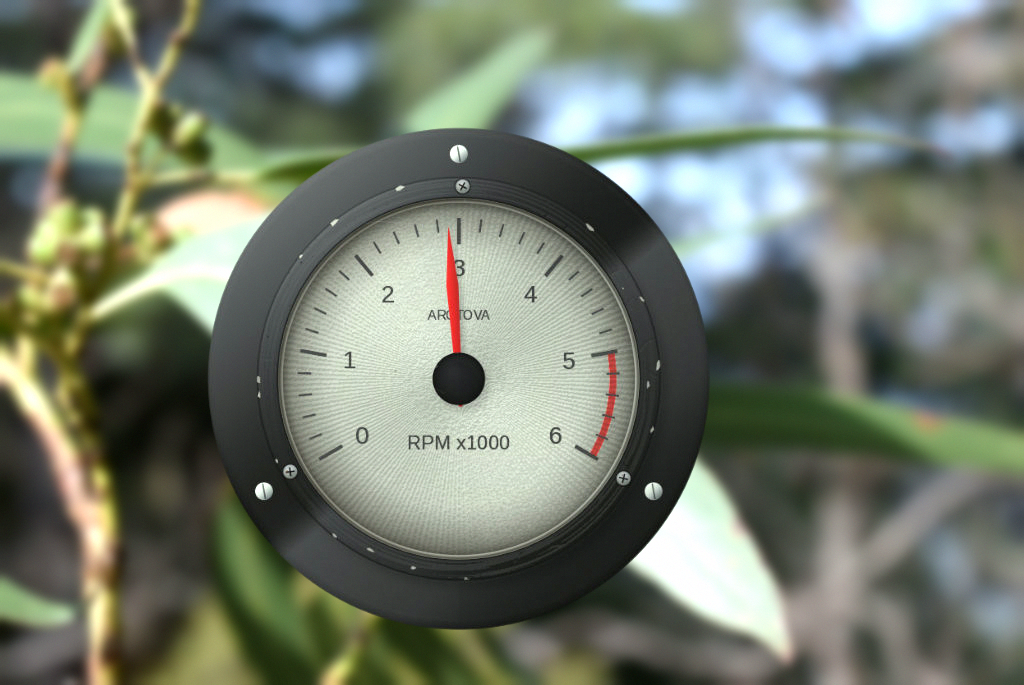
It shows {"value": 2900, "unit": "rpm"}
